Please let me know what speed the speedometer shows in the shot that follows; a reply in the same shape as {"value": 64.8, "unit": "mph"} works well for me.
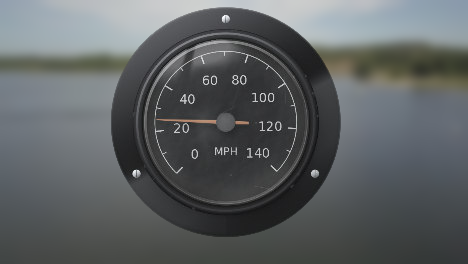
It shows {"value": 25, "unit": "mph"}
